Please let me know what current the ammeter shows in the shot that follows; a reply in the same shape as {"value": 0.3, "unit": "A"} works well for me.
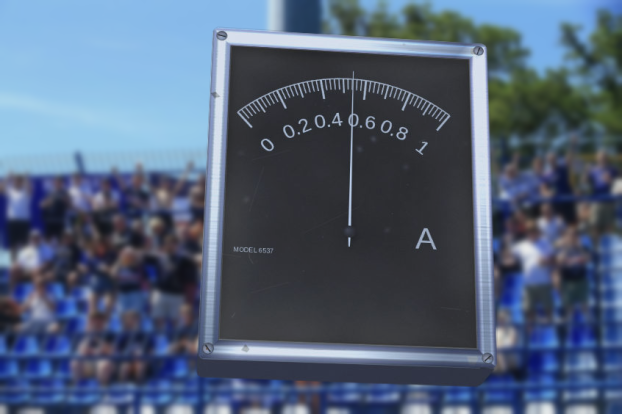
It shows {"value": 0.54, "unit": "A"}
